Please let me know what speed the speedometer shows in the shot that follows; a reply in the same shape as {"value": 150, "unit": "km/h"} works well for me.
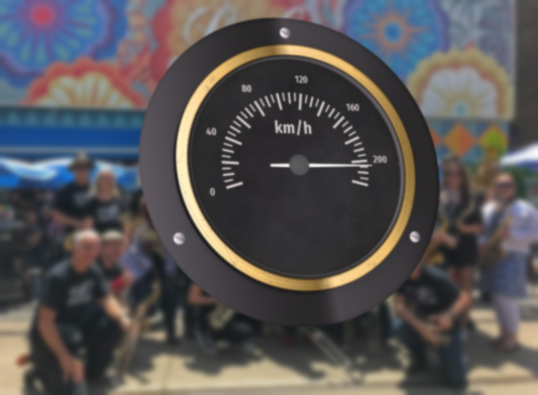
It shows {"value": 205, "unit": "km/h"}
